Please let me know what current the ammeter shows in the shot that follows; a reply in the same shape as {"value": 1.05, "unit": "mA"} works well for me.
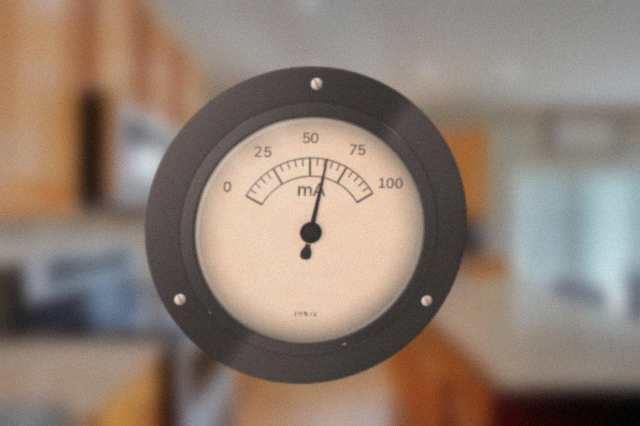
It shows {"value": 60, "unit": "mA"}
